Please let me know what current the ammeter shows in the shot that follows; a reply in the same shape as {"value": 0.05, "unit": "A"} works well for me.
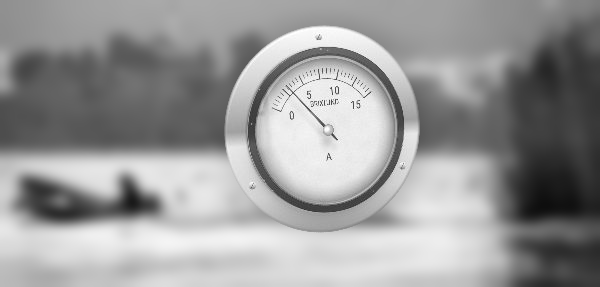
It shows {"value": 3, "unit": "A"}
